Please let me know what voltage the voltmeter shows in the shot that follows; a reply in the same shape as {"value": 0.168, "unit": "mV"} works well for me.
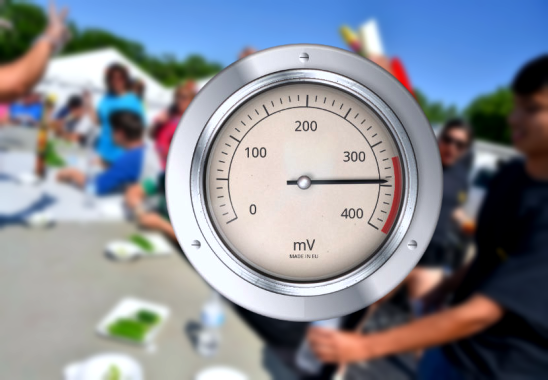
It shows {"value": 345, "unit": "mV"}
